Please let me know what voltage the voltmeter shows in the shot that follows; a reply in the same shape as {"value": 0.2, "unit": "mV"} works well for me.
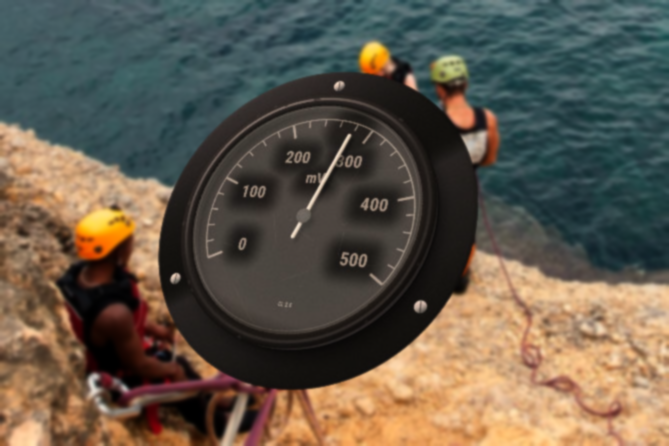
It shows {"value": 280, "unit": "mV"}
